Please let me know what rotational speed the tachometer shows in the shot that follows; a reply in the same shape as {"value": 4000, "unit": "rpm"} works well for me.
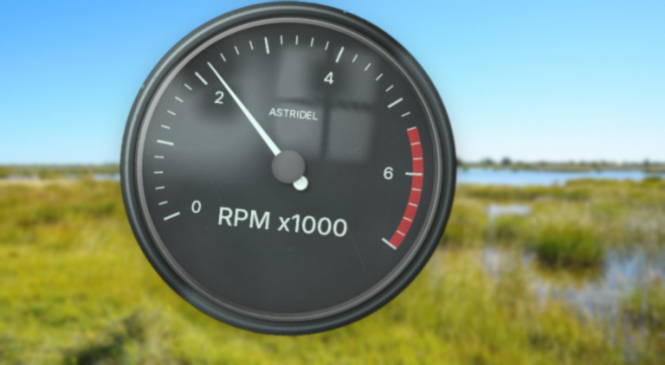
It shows {"value": 2200, "unit": "rpm"}
